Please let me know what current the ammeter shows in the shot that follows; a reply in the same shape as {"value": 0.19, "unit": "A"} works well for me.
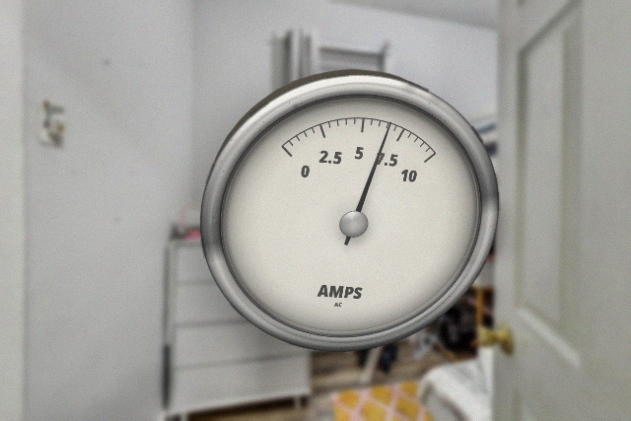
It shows {"value": 6.5, "unit": "A"}
